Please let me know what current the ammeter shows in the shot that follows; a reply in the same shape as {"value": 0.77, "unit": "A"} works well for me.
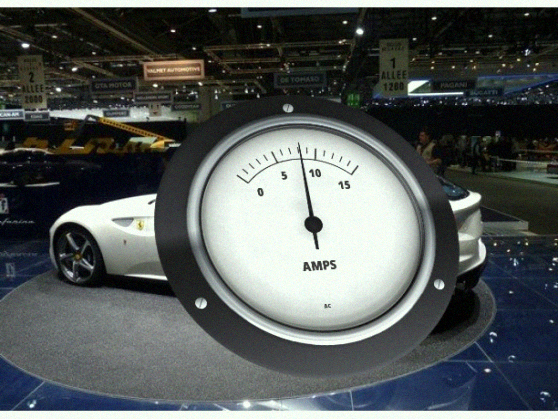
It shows {"value": 8, "unit": "A"}
